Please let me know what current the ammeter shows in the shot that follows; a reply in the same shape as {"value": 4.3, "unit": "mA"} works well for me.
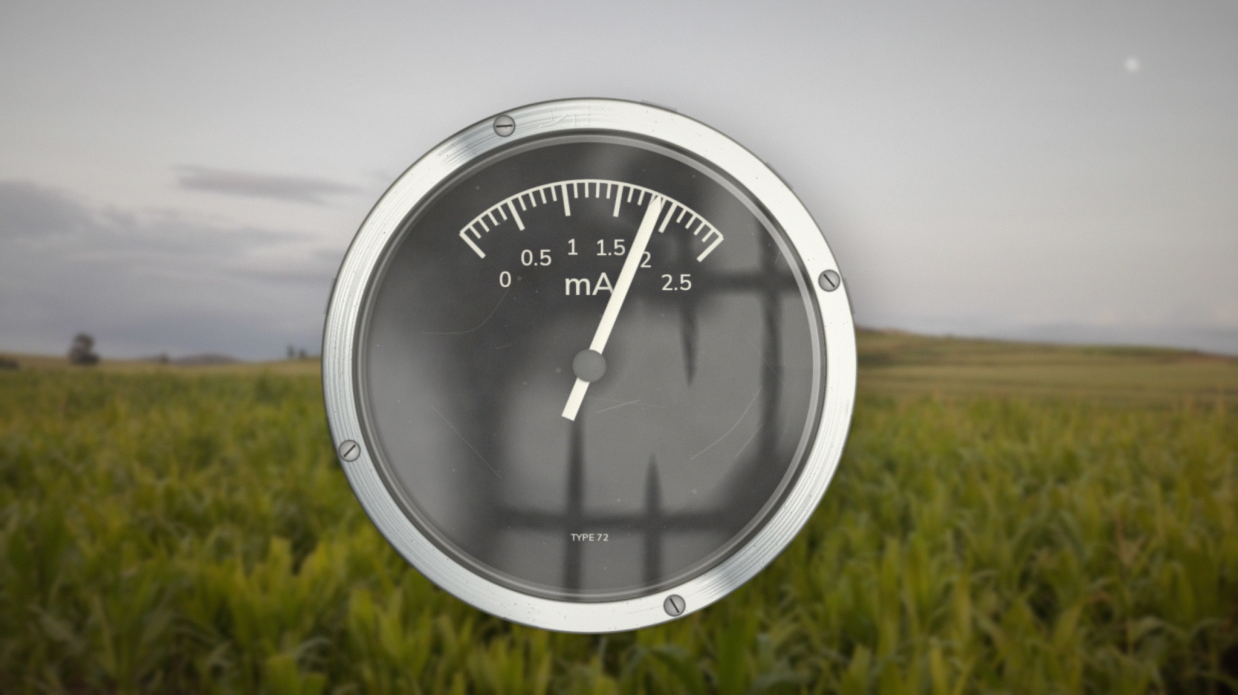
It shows {"value": 1.85, "unit": "mA"}
